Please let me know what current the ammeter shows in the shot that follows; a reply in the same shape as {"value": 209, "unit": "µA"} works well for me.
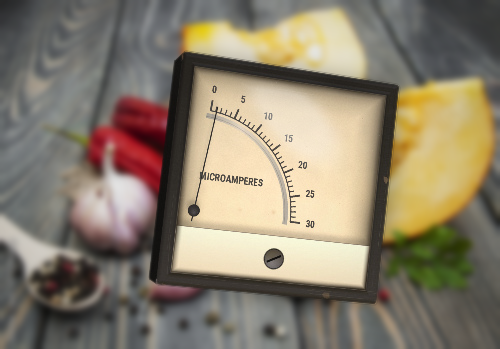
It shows {"value": 1, "unit": "µA"}
